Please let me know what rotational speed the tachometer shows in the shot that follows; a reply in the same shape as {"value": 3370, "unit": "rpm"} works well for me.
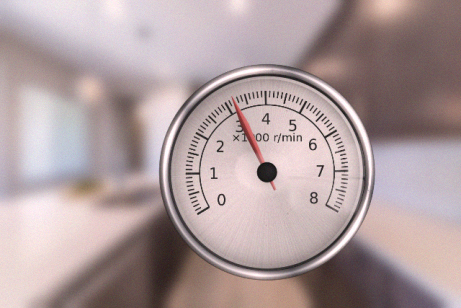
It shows {"value": 3200, "unit": "rpm"}
